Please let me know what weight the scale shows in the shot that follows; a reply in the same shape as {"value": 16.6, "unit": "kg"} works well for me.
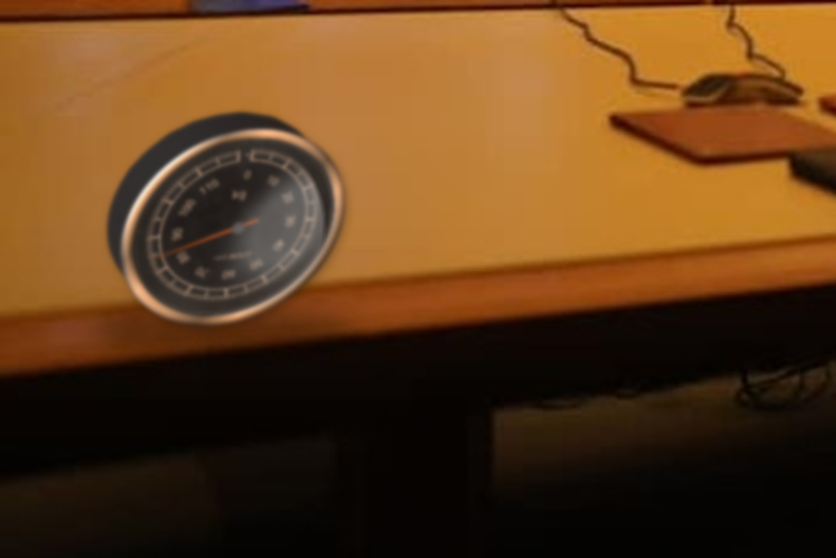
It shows {"value": 85, "unit": "kg"}
